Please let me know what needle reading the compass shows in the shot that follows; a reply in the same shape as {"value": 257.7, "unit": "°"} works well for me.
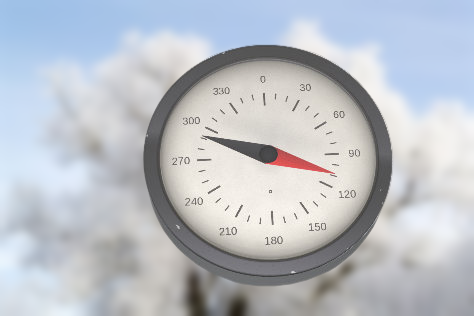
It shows {"value": 110, "unit": "°"}
